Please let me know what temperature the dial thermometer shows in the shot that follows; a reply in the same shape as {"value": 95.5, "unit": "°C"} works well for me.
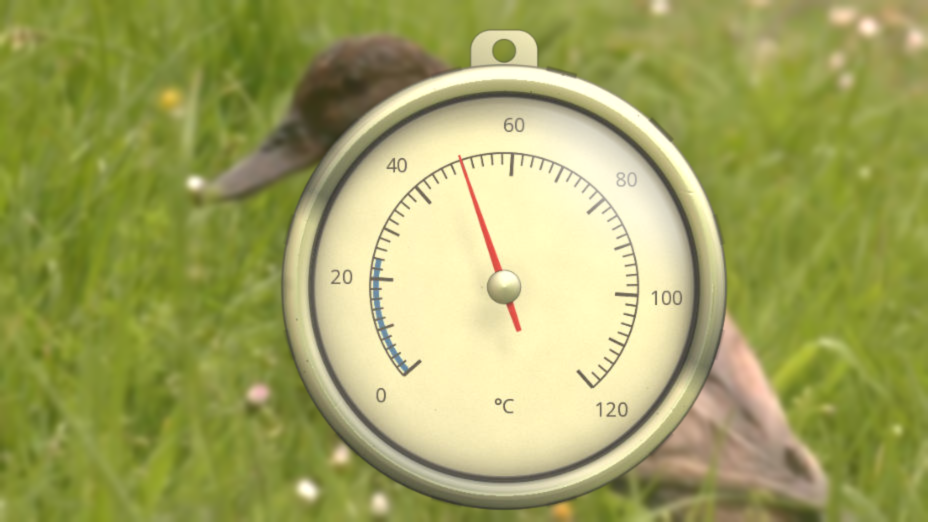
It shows {"value": 50, "unit": "°C"}
